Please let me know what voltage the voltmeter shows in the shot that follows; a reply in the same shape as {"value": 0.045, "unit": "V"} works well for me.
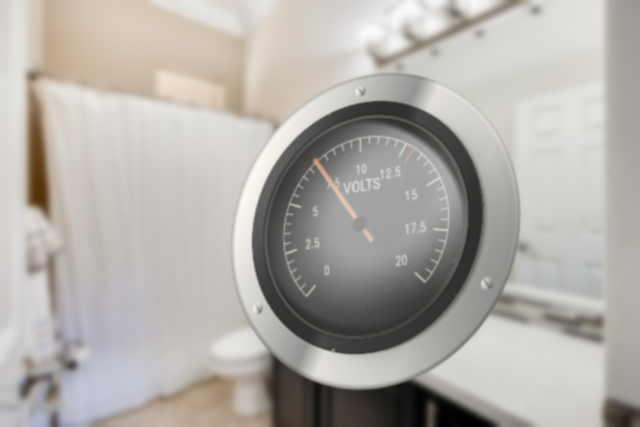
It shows {"value": 7.5, "unit": "V"}
